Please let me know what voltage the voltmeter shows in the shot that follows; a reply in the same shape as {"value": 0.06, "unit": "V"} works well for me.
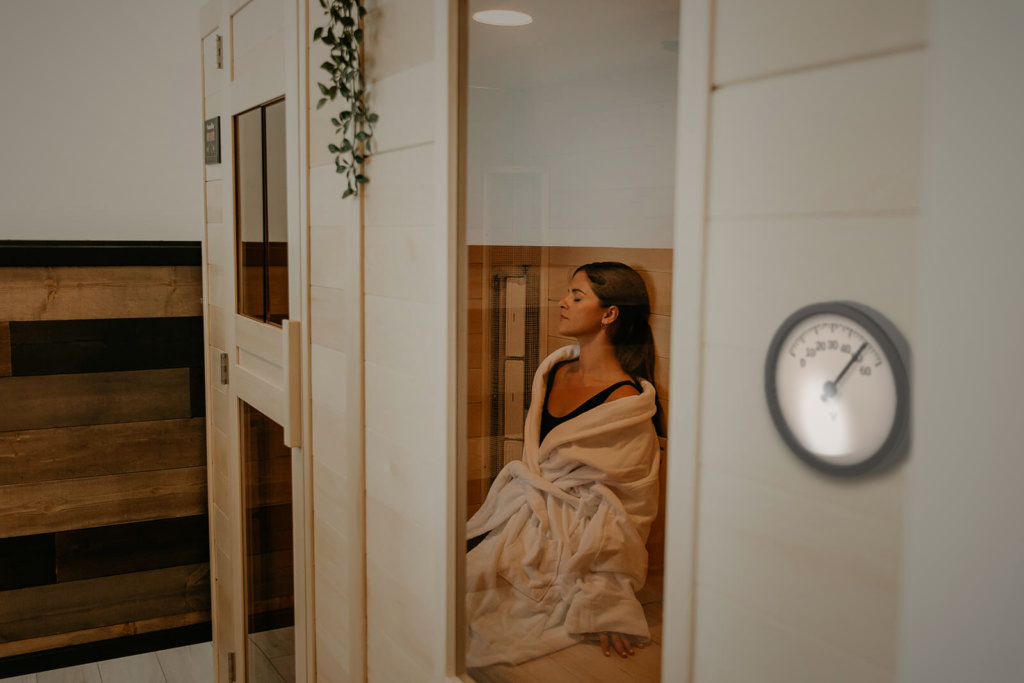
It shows {"value": 50, "unit": "V"}
